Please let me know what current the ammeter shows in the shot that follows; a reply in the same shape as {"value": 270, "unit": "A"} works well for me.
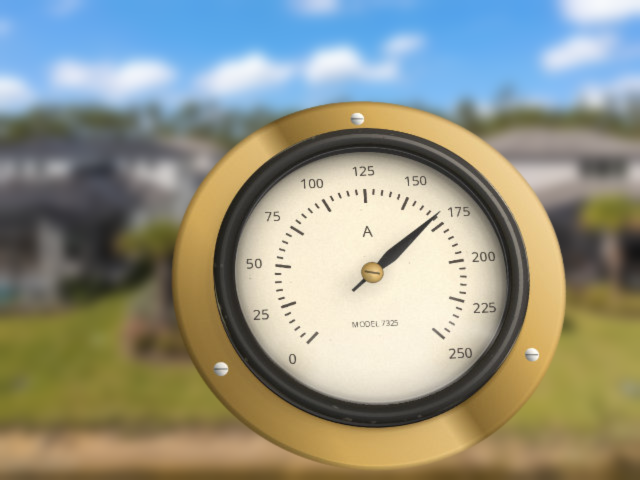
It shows {"value": 170, "unit": "A"}
